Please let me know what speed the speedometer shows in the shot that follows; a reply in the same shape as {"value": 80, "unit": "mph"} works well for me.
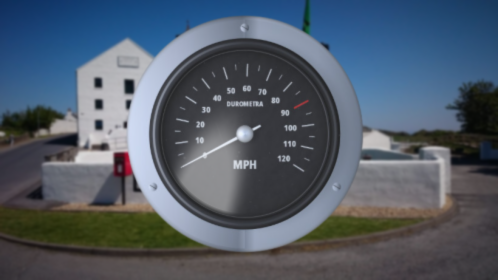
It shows {"value": 0, "unit": "mph"}
